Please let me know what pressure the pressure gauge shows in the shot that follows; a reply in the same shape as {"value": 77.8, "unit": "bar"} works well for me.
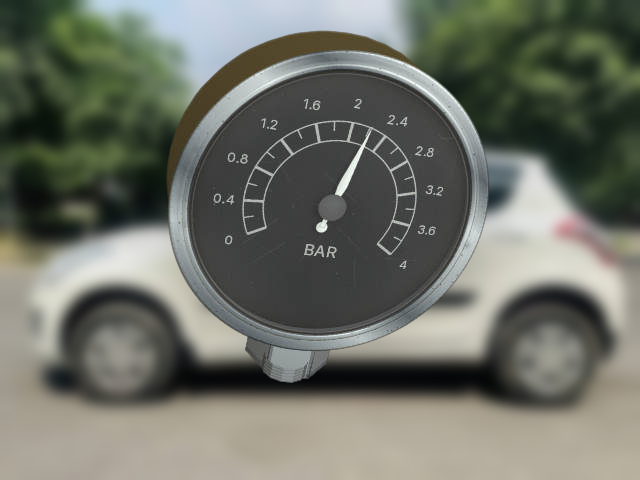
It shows {"value": 2.2, "unit": "bar"}
